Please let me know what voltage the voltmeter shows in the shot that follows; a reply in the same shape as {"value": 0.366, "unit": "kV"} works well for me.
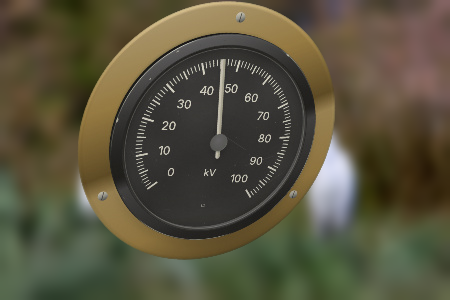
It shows {"value": 45, "unit": "kV"}
